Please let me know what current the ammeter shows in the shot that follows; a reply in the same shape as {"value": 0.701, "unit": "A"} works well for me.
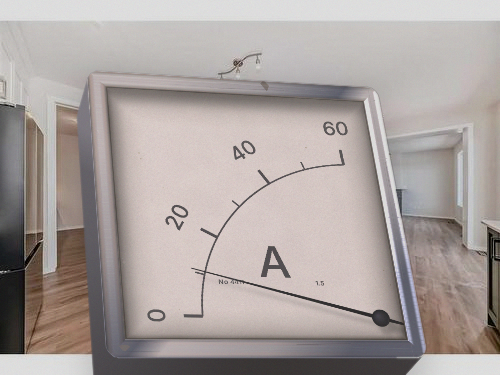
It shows {"value": 10, "unit": "A"}
